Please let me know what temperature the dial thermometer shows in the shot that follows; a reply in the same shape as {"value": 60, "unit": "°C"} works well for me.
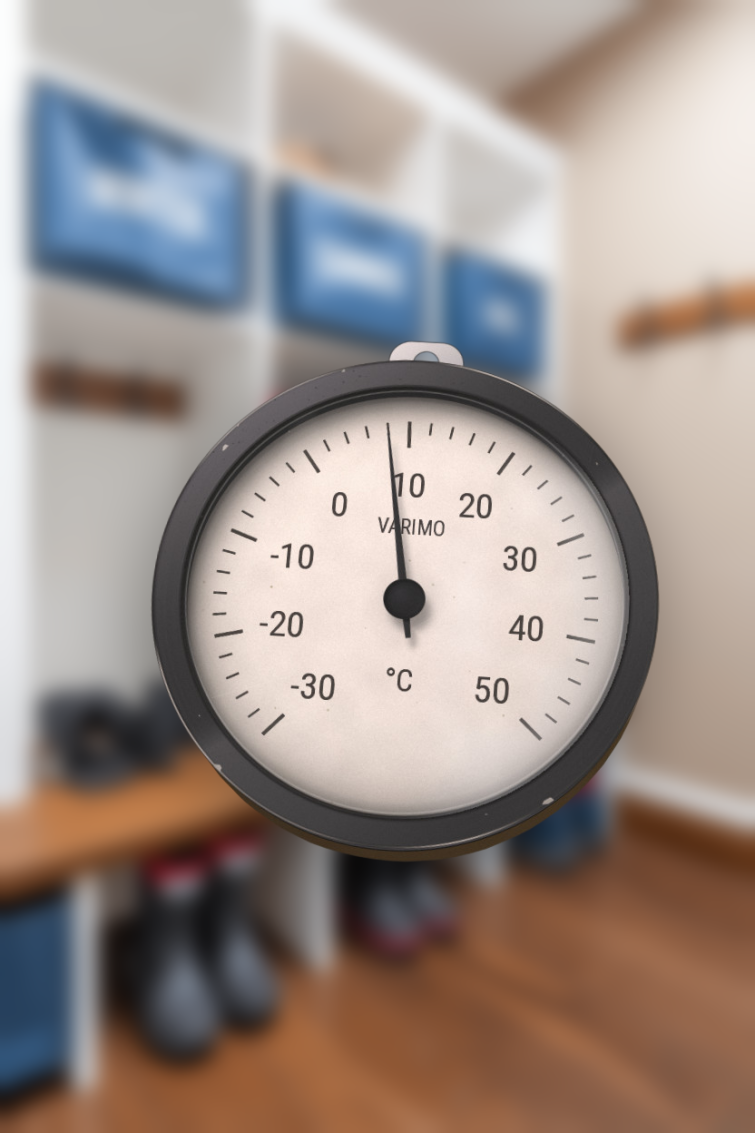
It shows {"value": 8, "unit": "°C"}
